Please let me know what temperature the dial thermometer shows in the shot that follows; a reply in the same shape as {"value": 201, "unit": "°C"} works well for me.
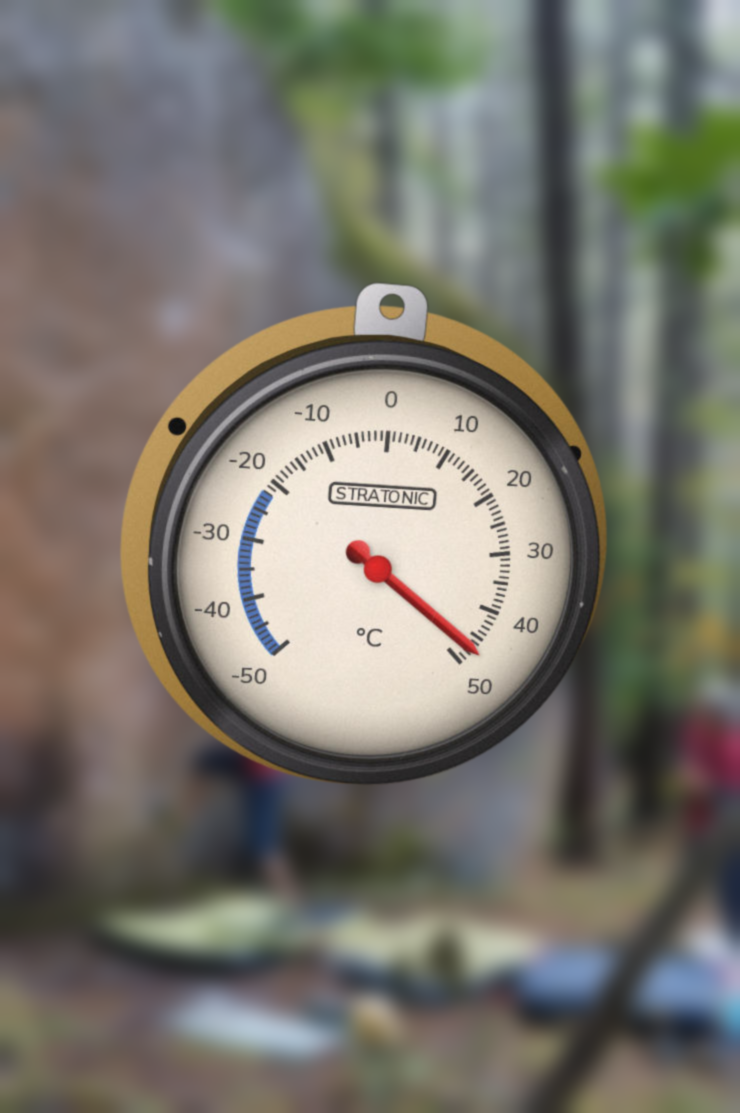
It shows {"value": 47, "unit": "°C"}
